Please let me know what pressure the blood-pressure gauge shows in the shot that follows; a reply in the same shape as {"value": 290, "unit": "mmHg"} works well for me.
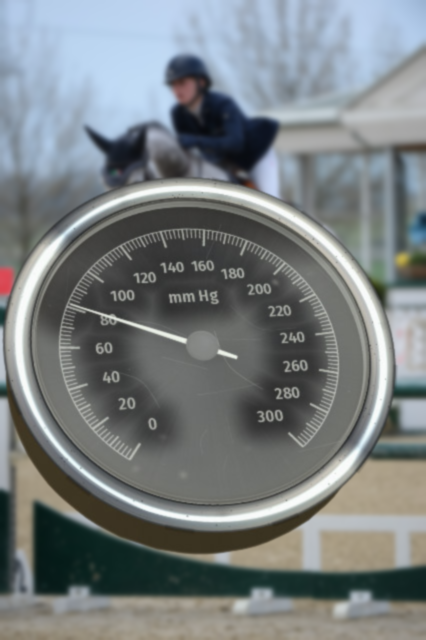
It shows {"value": 80, "unit": "mmHg"}
